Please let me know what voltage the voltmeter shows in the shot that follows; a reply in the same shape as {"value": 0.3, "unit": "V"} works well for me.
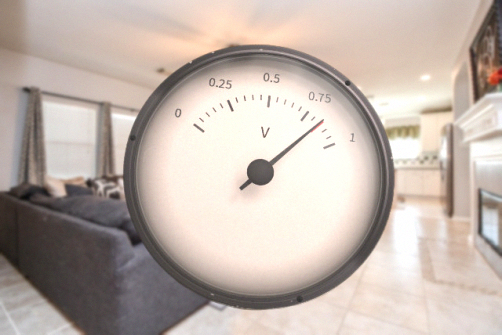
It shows {"value": 0.85, "unit": "V"}
